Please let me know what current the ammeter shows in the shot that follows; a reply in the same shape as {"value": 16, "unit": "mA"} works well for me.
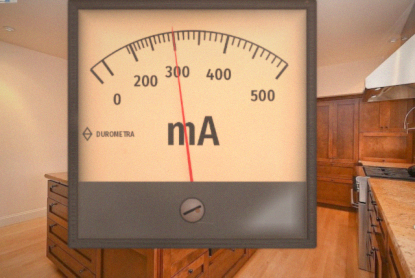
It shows {"value": 300, "unit": "mA"}
